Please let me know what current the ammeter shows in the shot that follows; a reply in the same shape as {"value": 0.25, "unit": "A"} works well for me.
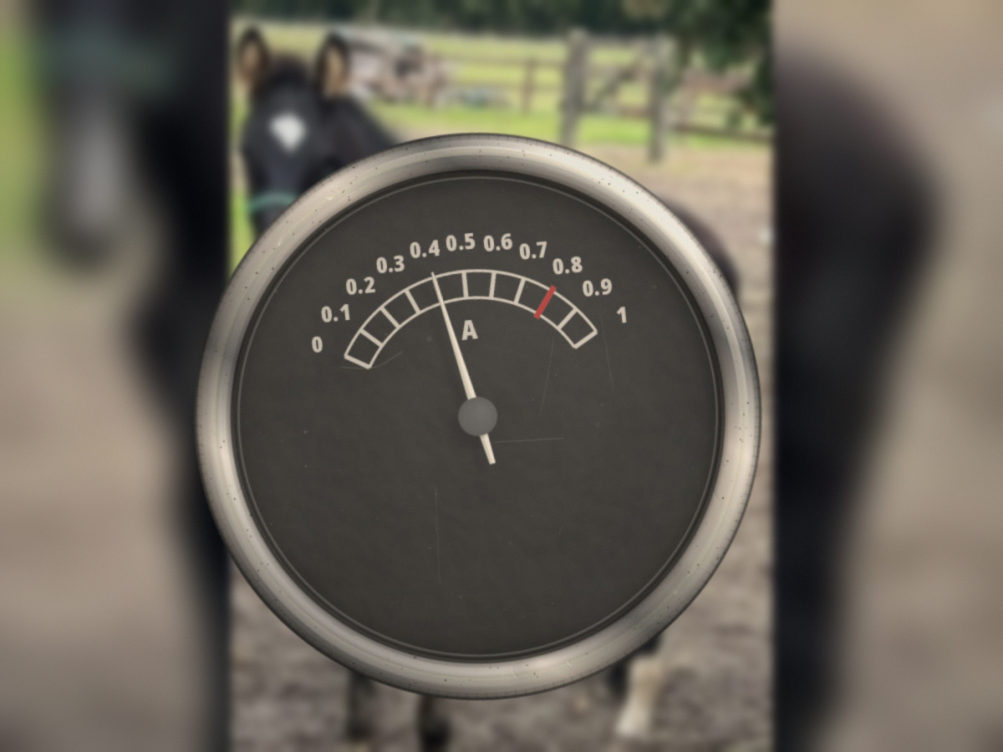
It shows {"value": 0.4, "unit": "A"}
